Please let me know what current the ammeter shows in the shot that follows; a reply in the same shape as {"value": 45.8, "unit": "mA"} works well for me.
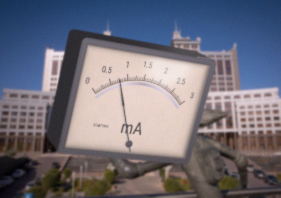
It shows {"value": 0.75, "unit": "mA"}
